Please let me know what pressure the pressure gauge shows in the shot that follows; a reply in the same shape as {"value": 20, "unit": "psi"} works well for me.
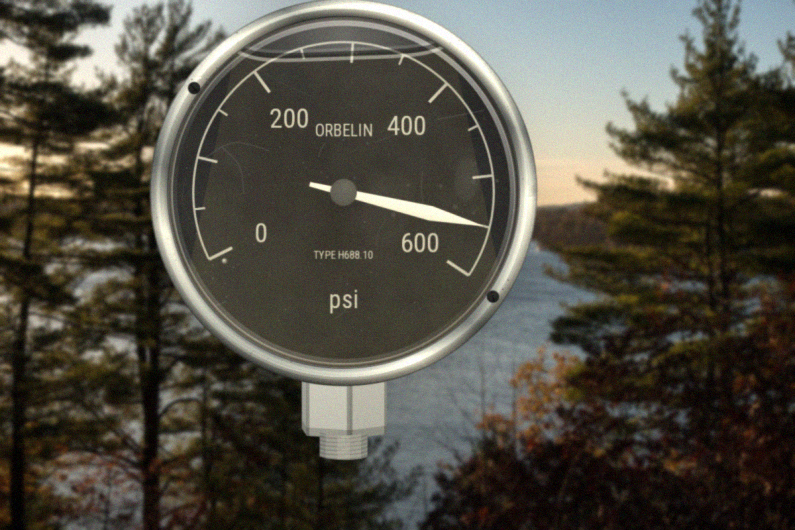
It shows {"value": 550, "unit": "psi"}
